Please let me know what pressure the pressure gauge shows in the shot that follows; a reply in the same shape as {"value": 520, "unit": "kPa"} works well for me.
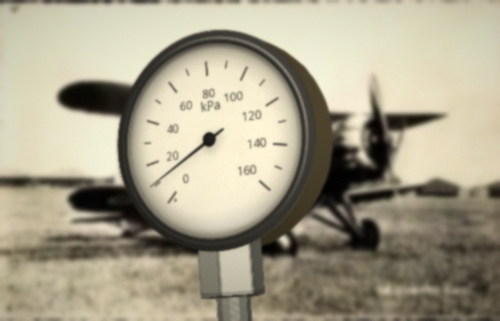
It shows {"value": 10, "unit": "kPa"}
